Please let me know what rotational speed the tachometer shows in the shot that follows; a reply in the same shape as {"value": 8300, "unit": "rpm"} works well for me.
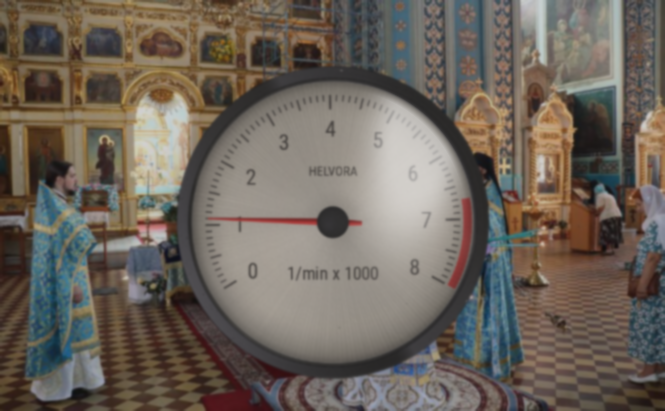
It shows {"value": 1100, "unit": "rpm"}
